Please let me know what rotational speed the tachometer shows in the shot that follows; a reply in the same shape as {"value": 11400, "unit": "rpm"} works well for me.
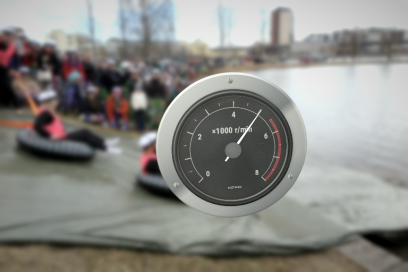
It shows {"value": 5000, "unit": "rpm"}
